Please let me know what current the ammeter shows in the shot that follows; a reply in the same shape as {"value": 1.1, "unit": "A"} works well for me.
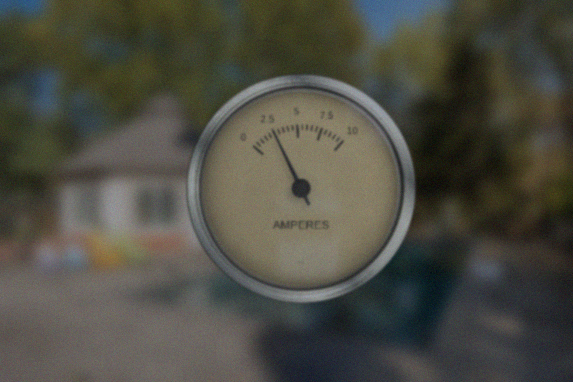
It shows {"value": 2.5, "unit": "A"}
